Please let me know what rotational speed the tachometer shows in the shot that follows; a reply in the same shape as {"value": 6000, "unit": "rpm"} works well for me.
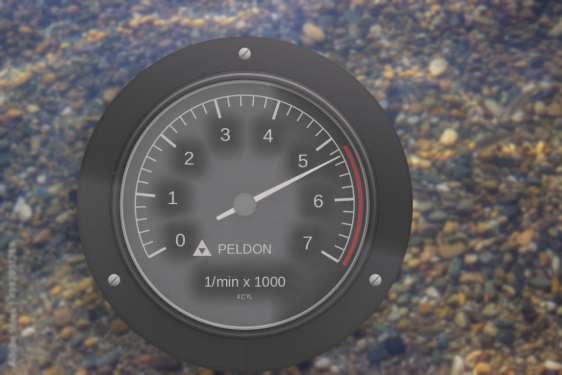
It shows {"value": 5300, "unit": "rpm"}
